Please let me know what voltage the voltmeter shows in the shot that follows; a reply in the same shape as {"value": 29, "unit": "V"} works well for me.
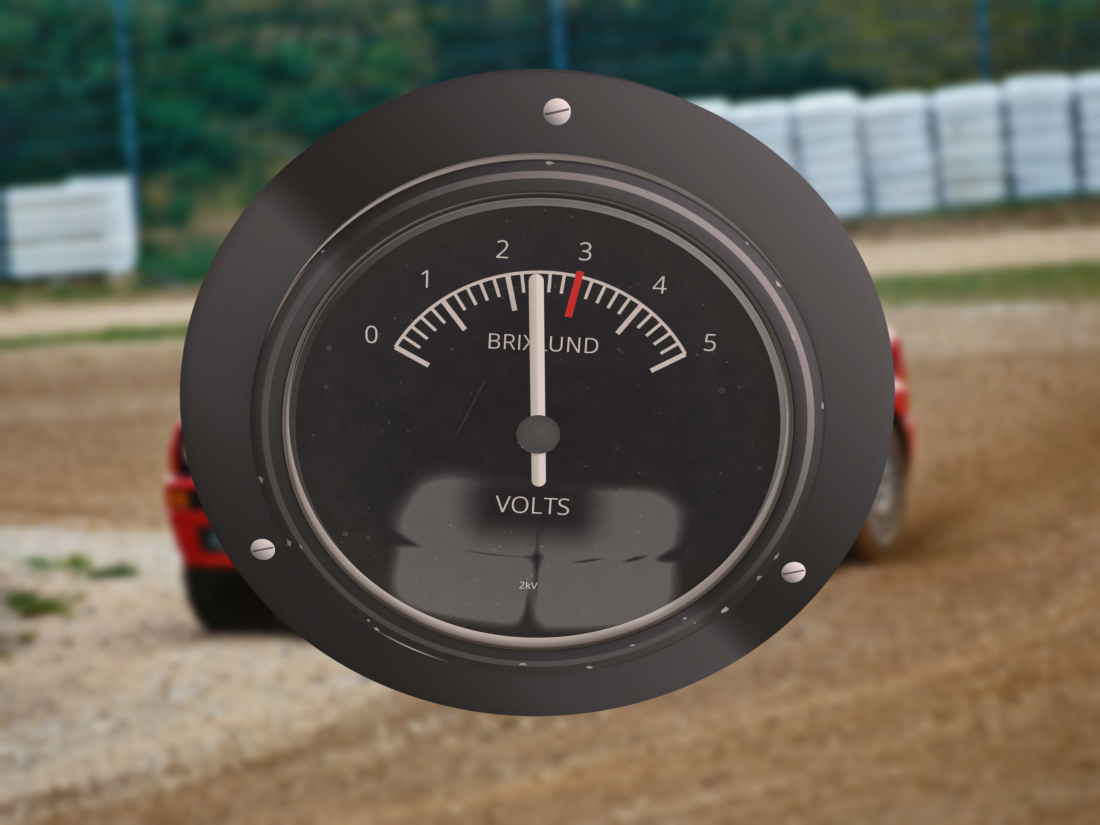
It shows {"value": 2.4, "unit": "V"}
